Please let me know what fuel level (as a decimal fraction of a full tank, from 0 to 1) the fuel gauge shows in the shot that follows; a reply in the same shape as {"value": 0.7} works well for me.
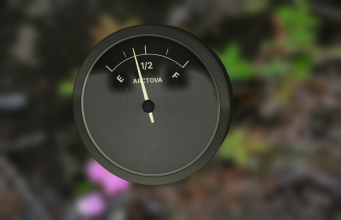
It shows {"value": 0.375}
